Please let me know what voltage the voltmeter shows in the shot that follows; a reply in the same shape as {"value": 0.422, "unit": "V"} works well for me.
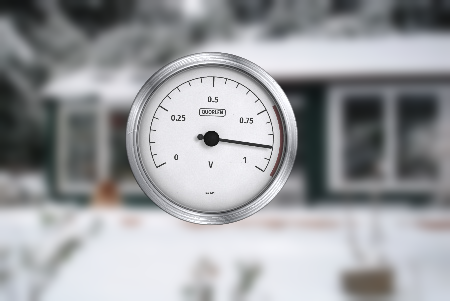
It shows {"value": 0.9, "unit": "V"}
